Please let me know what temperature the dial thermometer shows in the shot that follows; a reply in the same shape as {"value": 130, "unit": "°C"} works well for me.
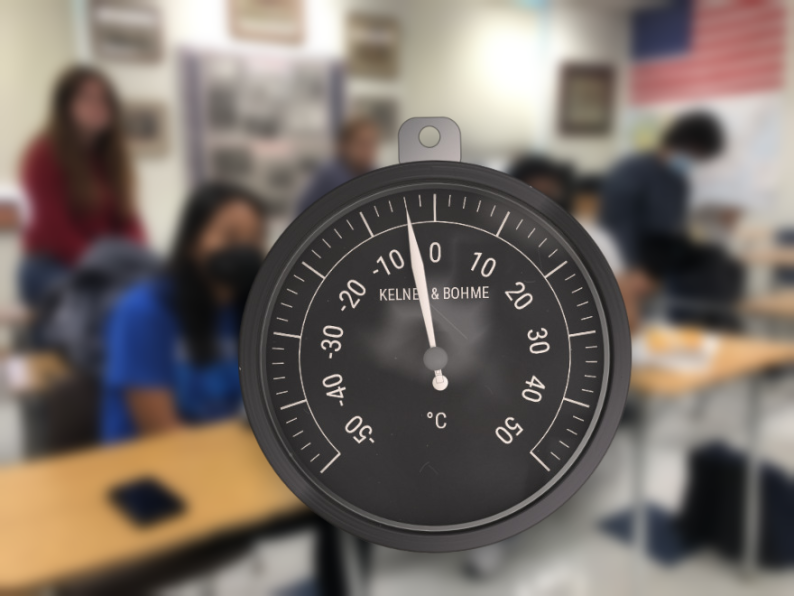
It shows {"value": -4, "unit": "°C"}
